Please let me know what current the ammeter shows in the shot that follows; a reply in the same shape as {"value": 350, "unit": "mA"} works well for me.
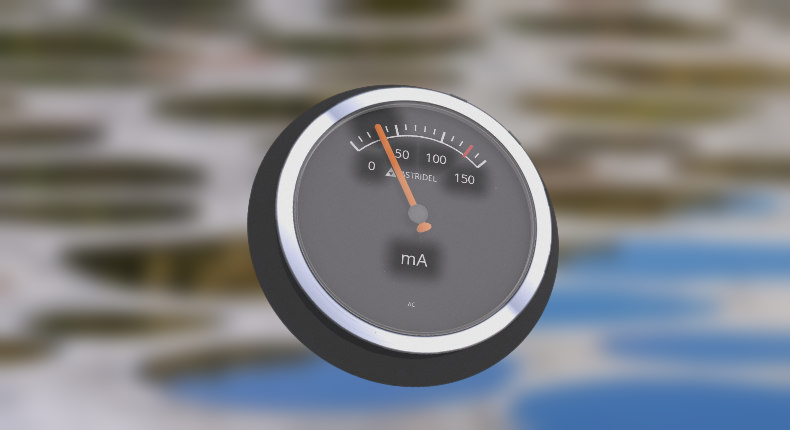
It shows {"value": 30, "unit": "mA"}
